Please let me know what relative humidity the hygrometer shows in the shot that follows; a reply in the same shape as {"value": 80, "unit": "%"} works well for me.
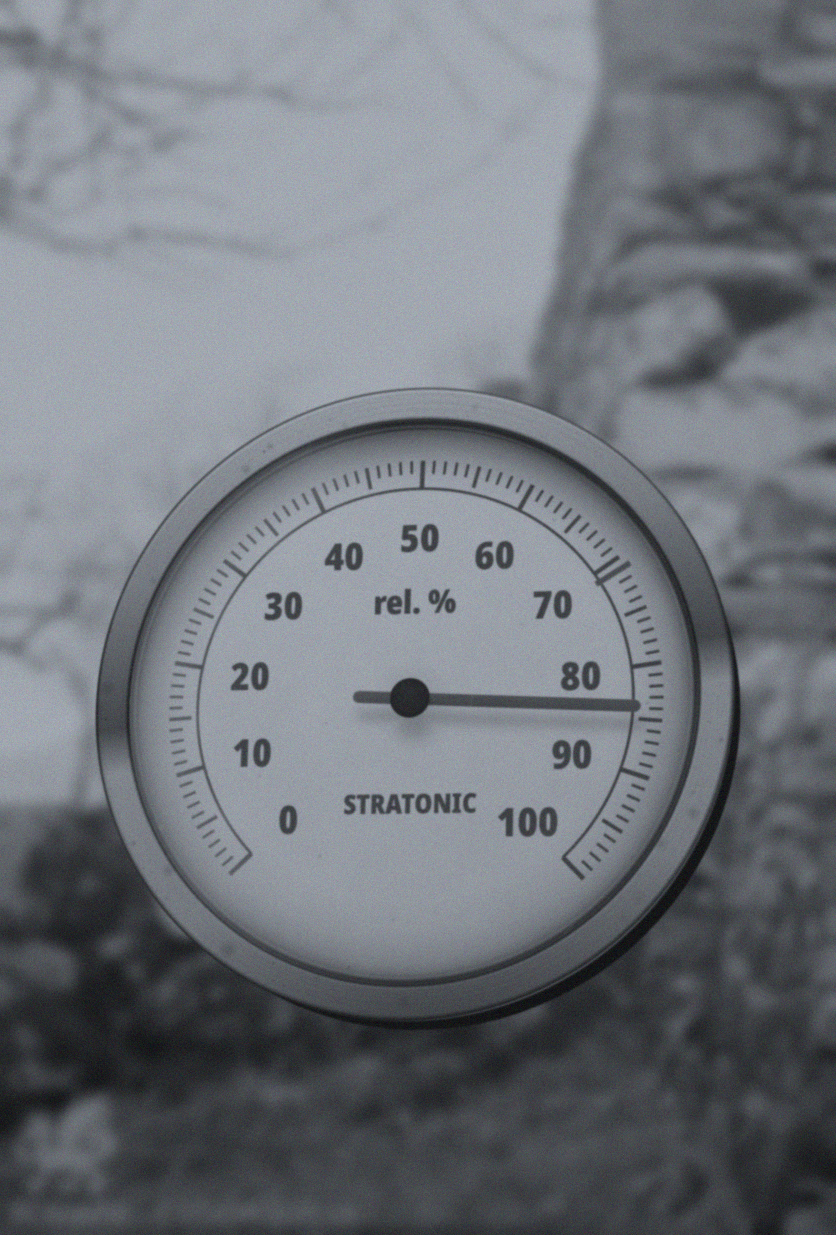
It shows {"value": 84, "unit": "%"}
